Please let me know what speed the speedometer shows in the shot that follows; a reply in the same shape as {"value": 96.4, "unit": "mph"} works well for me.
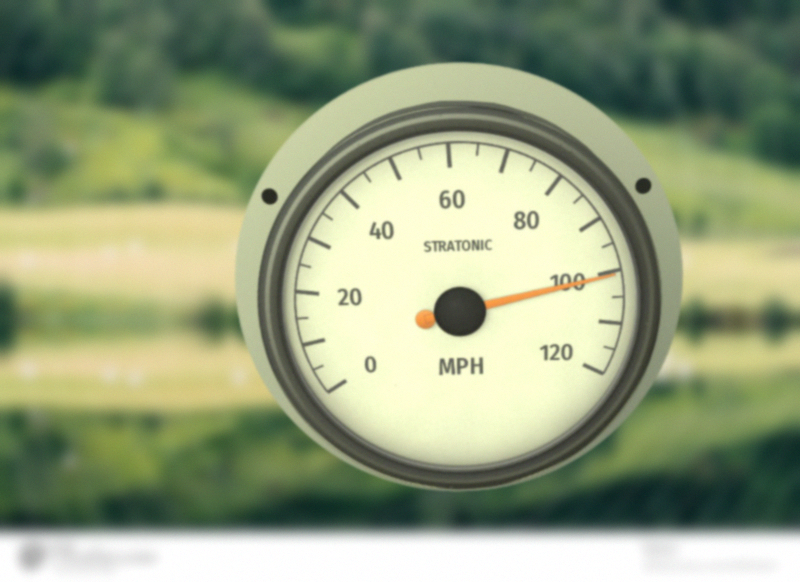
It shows {"value": 100, "unit": "mph"}
